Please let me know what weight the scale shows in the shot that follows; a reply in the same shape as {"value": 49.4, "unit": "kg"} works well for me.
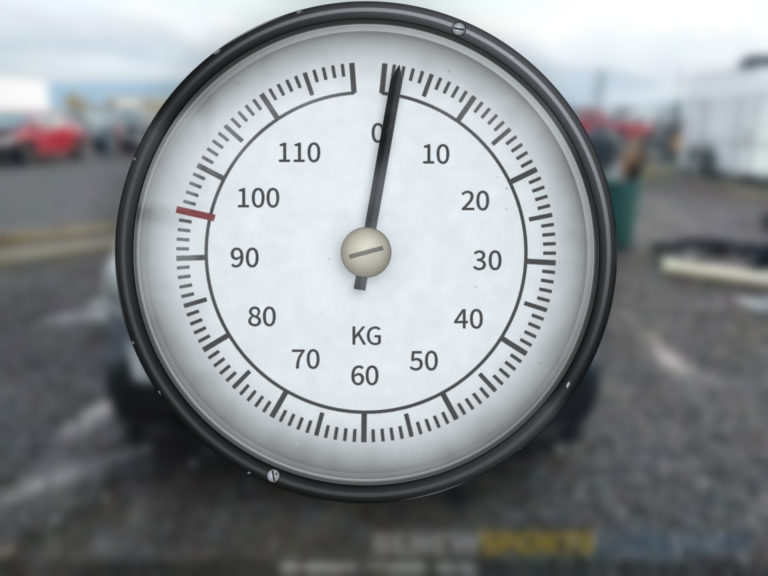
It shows {"value": 1.5, "unit": "kg"}
